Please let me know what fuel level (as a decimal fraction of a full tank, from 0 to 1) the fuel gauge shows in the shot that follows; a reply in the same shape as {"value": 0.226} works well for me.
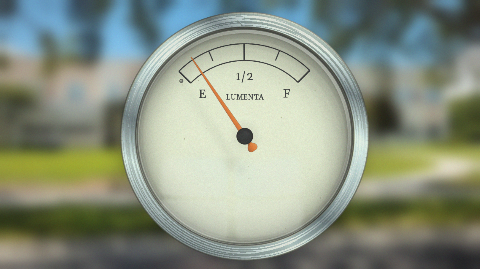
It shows {"value": 0.125}
